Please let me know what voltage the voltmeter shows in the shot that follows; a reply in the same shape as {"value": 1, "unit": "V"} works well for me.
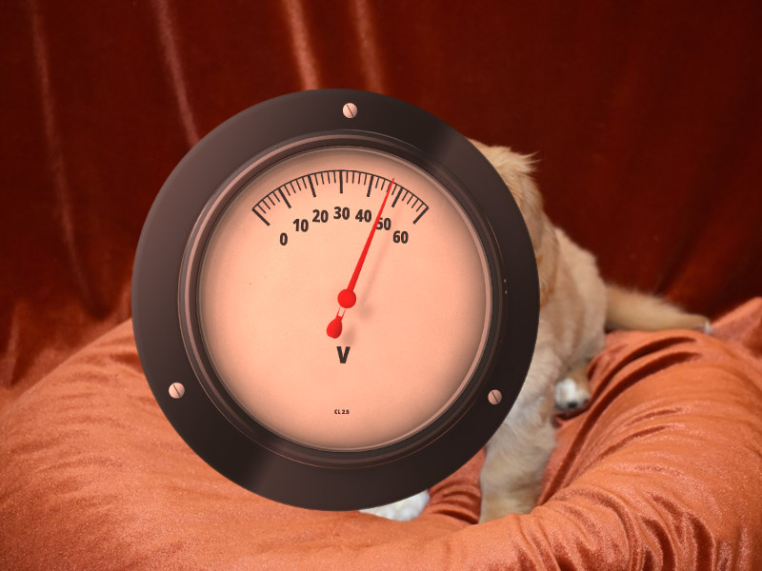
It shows {"value": 46, "unit": "V"}
